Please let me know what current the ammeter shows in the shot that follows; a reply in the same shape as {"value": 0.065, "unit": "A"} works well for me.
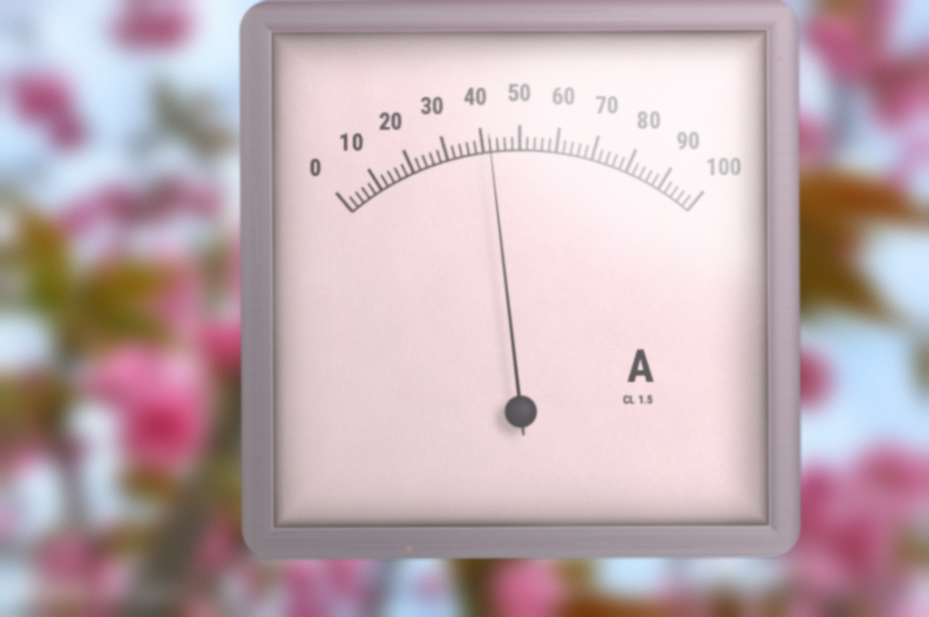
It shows {"value": 42, "unit": "A"}
